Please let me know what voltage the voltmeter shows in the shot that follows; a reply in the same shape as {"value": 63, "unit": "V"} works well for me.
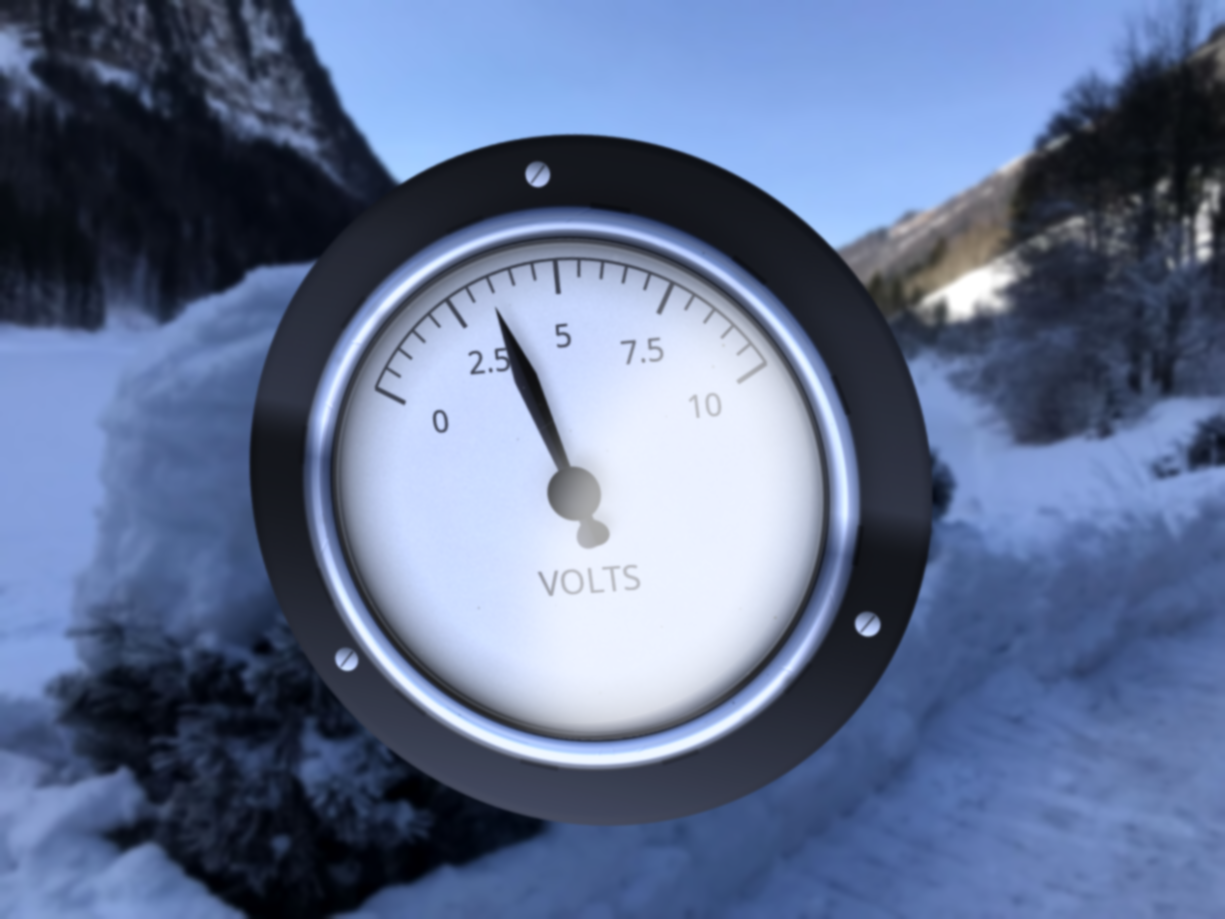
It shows {"value": 3.5, "unit": "V"}
